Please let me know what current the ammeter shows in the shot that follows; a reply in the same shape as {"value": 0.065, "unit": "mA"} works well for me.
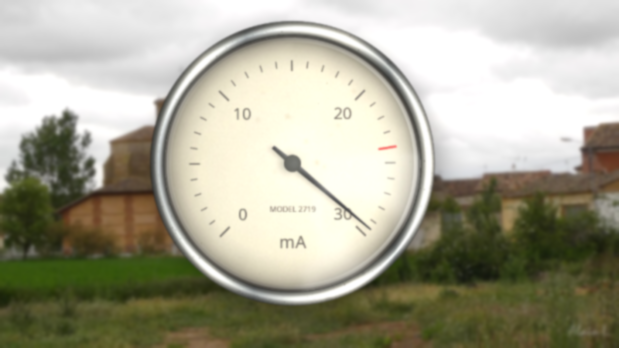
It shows {"value": 29.5, "unit": "mA"}
